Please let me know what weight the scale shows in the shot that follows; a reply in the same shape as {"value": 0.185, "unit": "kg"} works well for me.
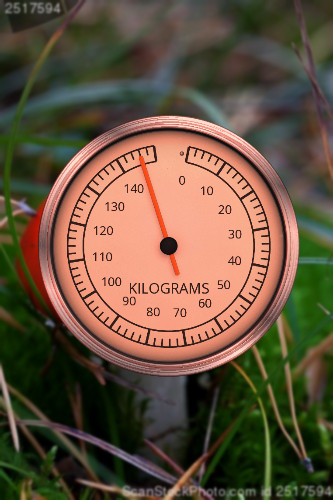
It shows {"value": 146, "unit": "kg"}
